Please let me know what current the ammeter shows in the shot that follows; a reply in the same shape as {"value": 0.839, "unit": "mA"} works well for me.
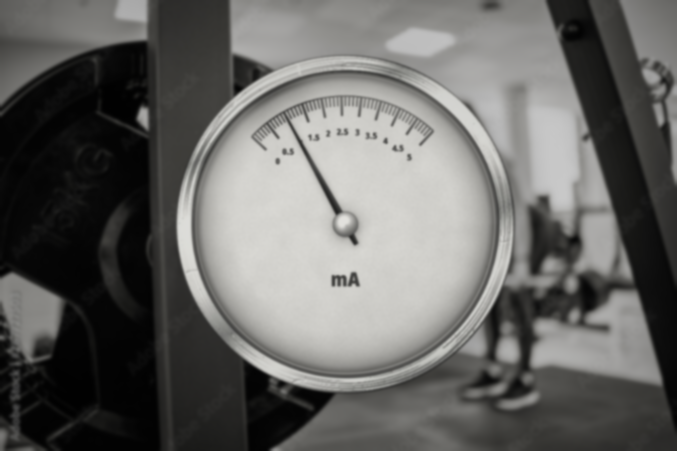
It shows {"value": 1, "unit": "mA"}
